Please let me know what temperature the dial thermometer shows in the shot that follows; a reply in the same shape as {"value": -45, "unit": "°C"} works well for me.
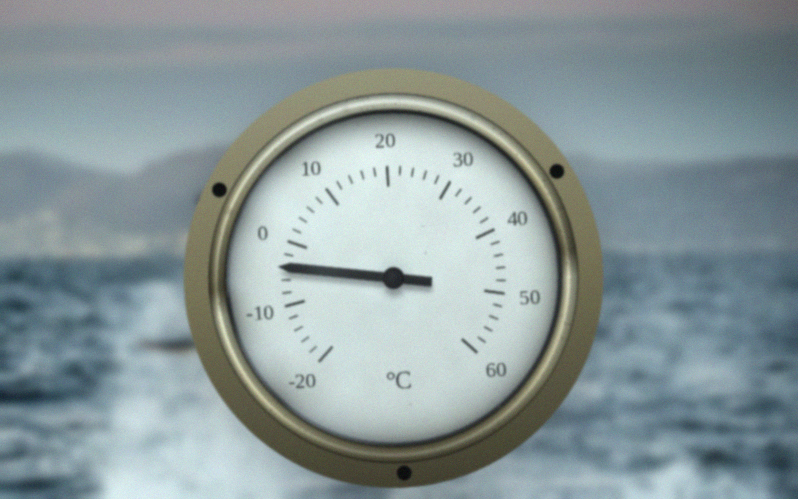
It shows {"value": -4, "unit": "°C"}
